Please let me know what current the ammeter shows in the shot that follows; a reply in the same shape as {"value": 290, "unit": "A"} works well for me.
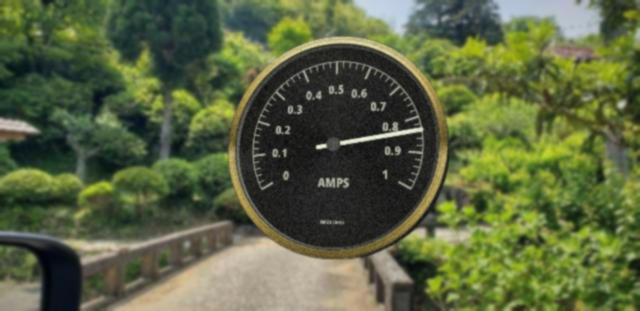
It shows {"value": 0.84, "unit": "A"}
